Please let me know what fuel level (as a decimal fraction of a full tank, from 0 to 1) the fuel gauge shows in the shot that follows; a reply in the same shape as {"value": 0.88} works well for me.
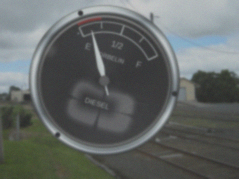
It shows {"value": 0.125}
